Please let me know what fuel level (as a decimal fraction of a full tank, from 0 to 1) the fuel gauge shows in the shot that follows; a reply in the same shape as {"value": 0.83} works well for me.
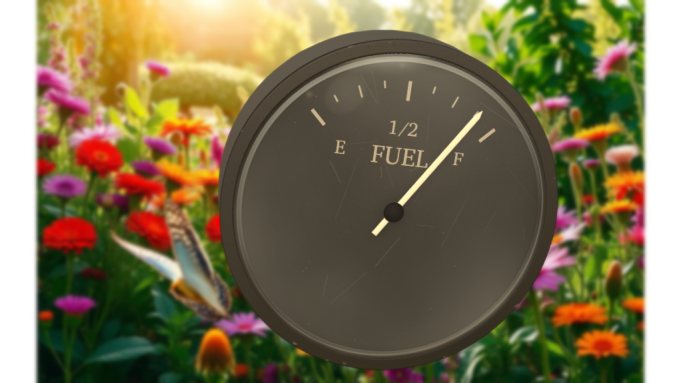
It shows {"value": 0.875}
